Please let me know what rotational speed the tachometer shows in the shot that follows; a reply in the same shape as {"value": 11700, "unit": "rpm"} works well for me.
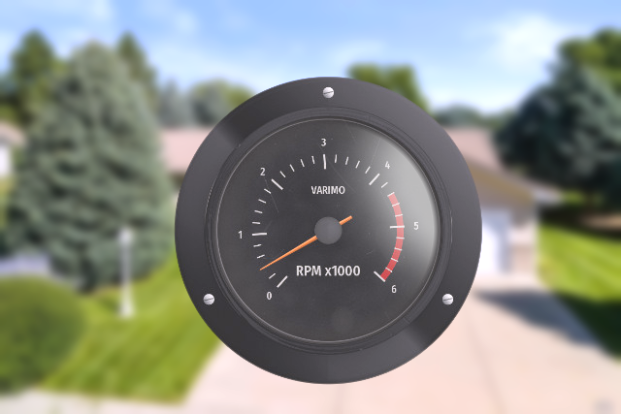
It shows {"value": 400, "unit": "rpm"}
